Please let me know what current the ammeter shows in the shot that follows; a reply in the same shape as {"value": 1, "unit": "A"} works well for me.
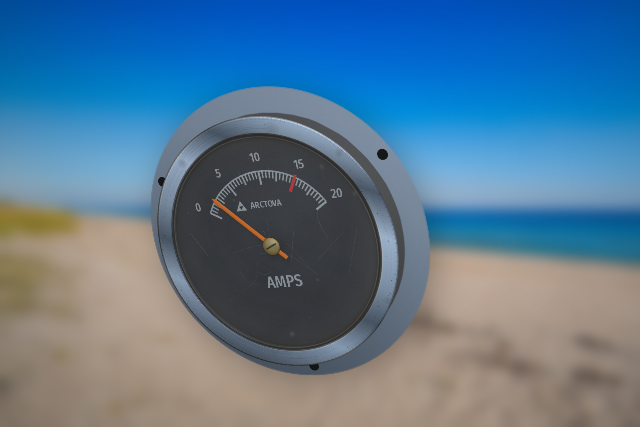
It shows {"value": 2.5, "unit": "A"}
